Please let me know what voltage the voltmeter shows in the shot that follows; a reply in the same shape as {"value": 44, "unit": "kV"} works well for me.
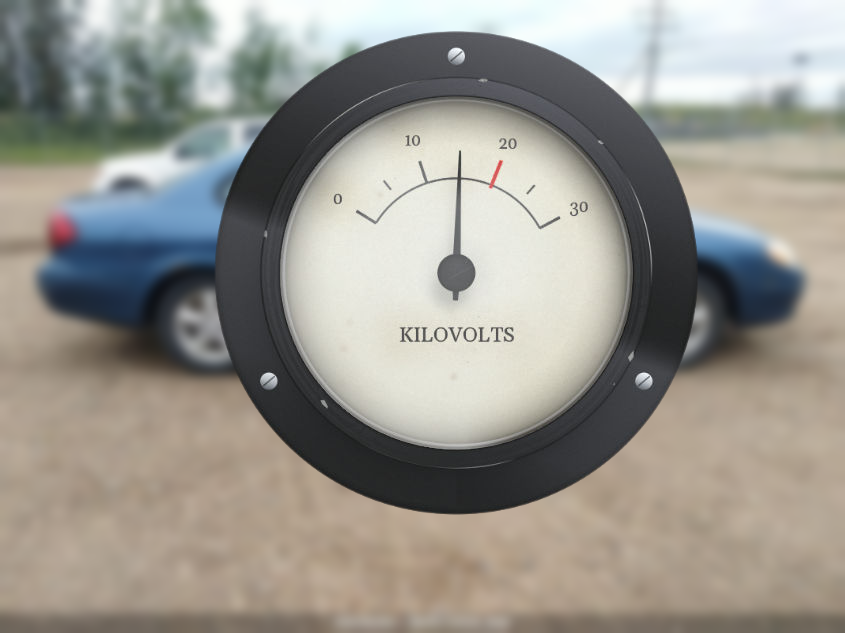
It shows {"value": 15, "unit": "kV"}
